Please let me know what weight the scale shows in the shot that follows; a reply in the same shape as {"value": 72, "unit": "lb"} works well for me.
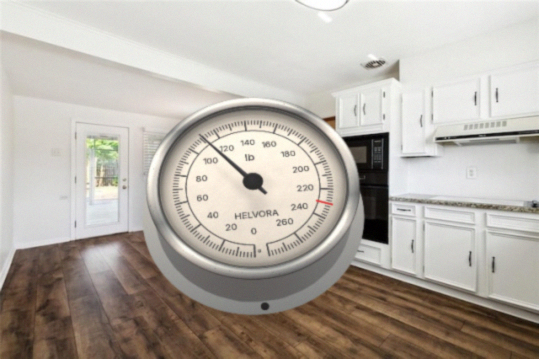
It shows {"value": 110, "unit": "lb"}
